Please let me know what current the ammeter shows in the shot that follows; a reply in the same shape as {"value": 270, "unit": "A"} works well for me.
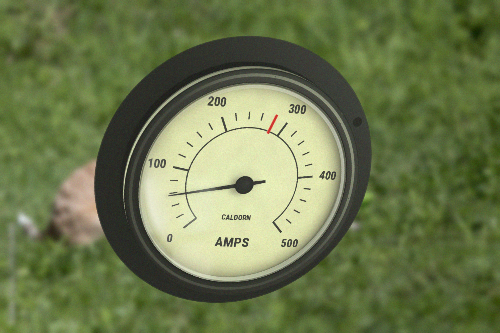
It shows {"value": 60, "unit": "A"}
